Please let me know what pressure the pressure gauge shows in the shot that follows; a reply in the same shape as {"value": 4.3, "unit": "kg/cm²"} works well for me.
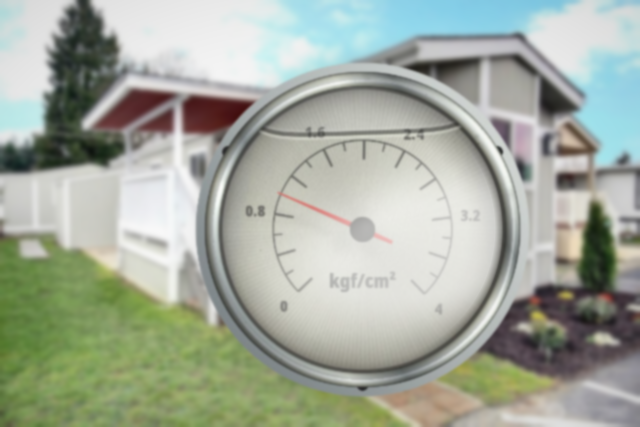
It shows {"value": 1, "unit": "kg/cm²"}
